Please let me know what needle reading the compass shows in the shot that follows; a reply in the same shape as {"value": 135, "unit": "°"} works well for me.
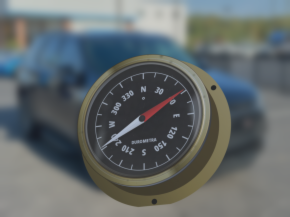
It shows {"value": 60, "unit": "°"}
